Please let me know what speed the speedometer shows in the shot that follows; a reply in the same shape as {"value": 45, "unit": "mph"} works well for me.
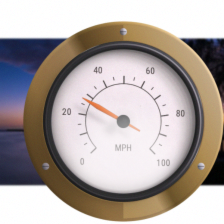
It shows {"value": 27.5, "unit": "mph"}
